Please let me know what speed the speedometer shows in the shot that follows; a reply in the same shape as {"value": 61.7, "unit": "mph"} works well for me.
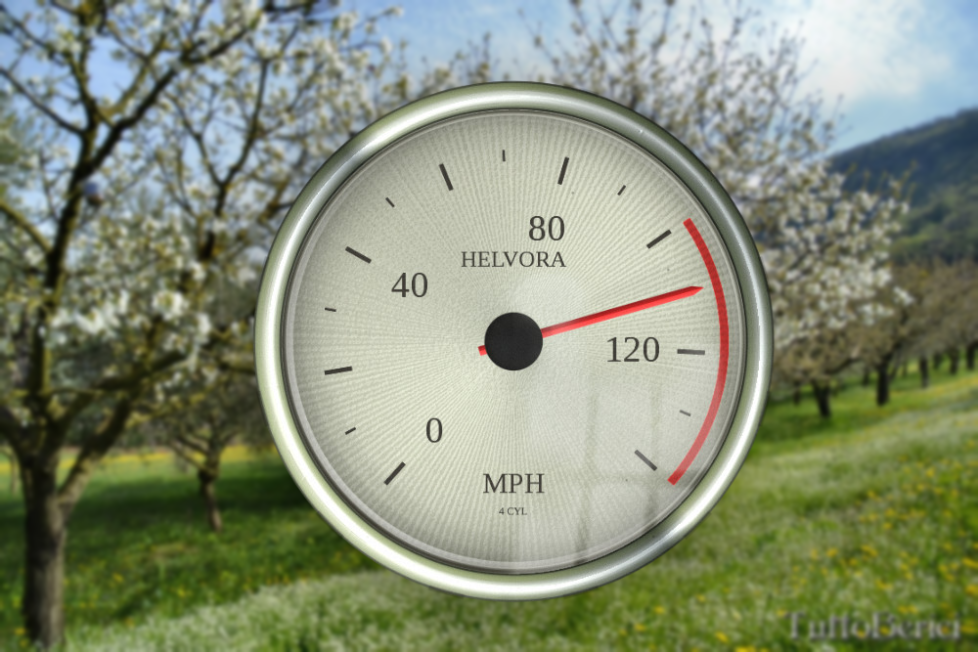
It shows {"value": 110, "unit": "mph"}
